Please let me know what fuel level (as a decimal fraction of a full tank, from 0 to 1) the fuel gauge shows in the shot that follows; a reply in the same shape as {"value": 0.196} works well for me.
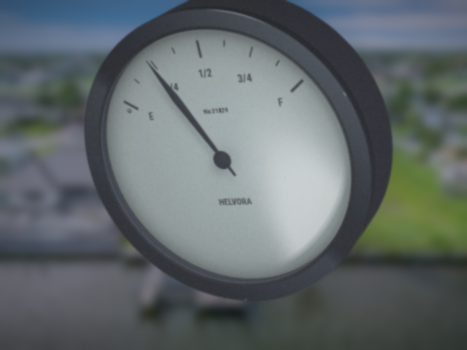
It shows {"value": 0.25}
